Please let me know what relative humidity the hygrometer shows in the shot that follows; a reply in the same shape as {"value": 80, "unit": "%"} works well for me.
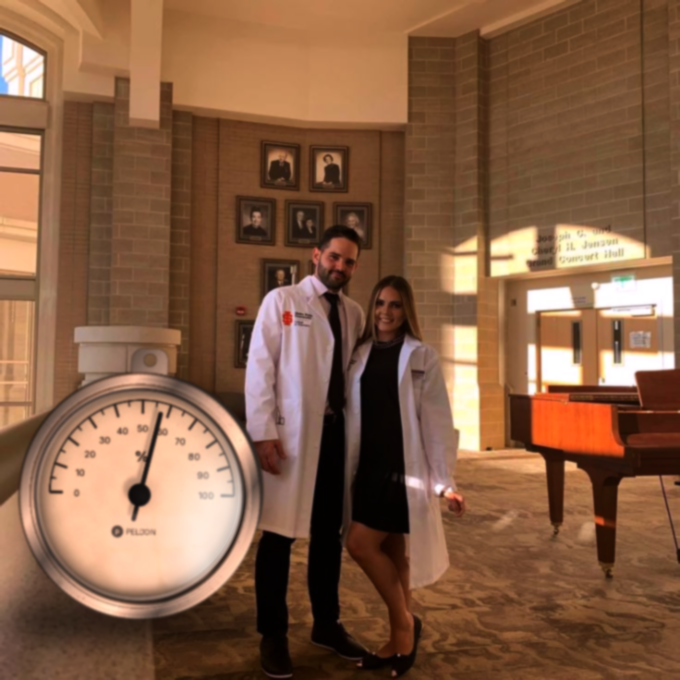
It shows {"value": 57.5, "unit": "%"}
